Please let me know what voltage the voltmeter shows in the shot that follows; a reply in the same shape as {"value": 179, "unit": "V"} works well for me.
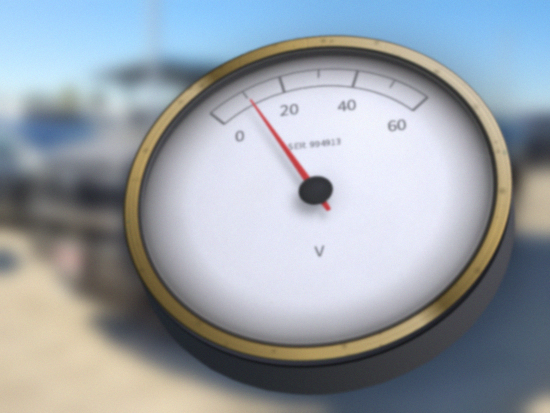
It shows {"value": 10, "unit": "V"}
